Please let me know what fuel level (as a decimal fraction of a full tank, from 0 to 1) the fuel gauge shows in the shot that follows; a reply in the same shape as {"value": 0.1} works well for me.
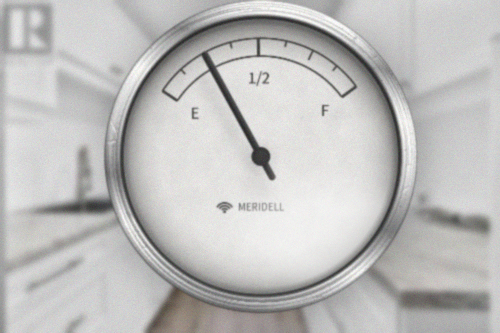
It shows {"value": 0.25}
